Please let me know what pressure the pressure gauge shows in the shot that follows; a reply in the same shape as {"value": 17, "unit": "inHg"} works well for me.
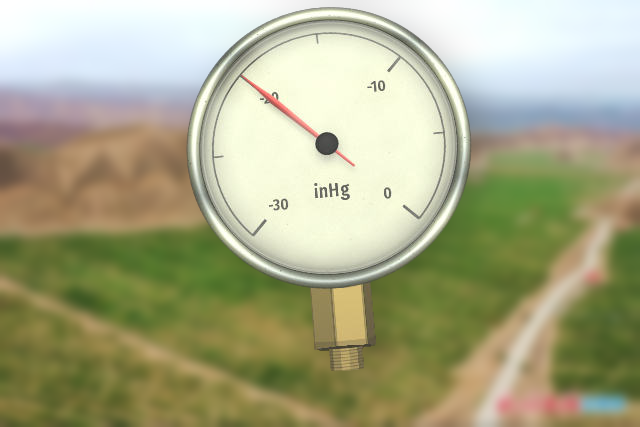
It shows {"value": -20, "unit": "inHg"}
